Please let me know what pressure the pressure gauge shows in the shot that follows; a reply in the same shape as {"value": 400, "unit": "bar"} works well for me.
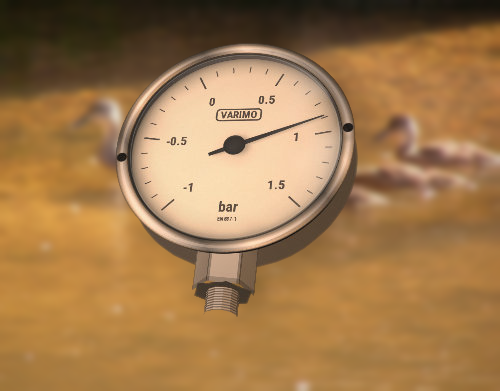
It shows {"value": 0.9, "unit": "bar"}
